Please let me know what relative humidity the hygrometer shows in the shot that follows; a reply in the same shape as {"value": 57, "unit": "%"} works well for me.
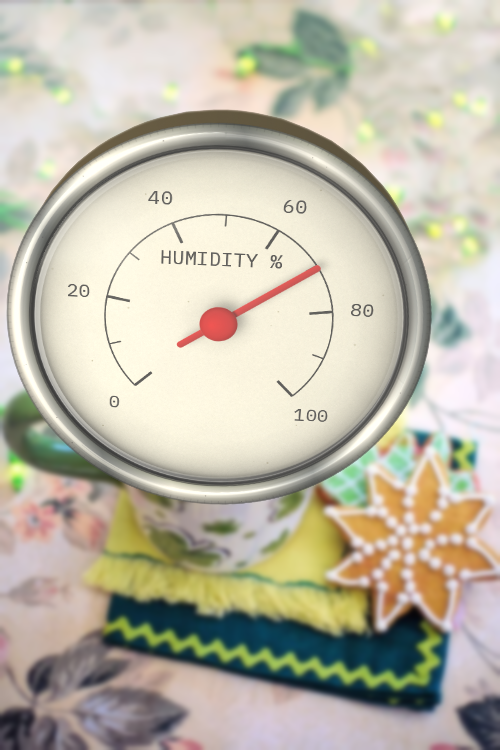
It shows {"value": 70, "unit": "%"}
